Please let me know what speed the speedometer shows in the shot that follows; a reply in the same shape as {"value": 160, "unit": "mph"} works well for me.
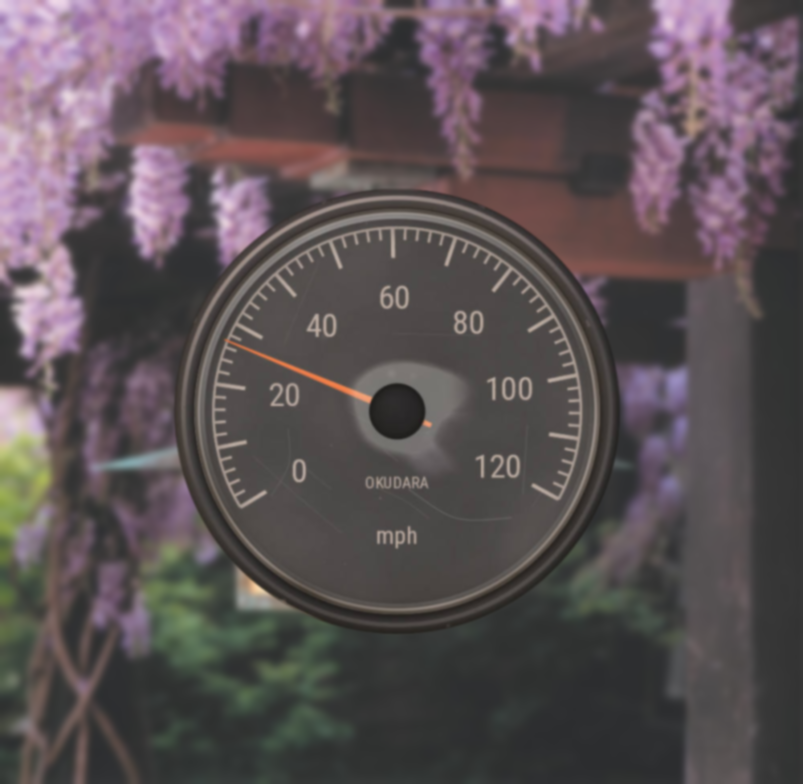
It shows {"value": 27, "unit": "mph"}
